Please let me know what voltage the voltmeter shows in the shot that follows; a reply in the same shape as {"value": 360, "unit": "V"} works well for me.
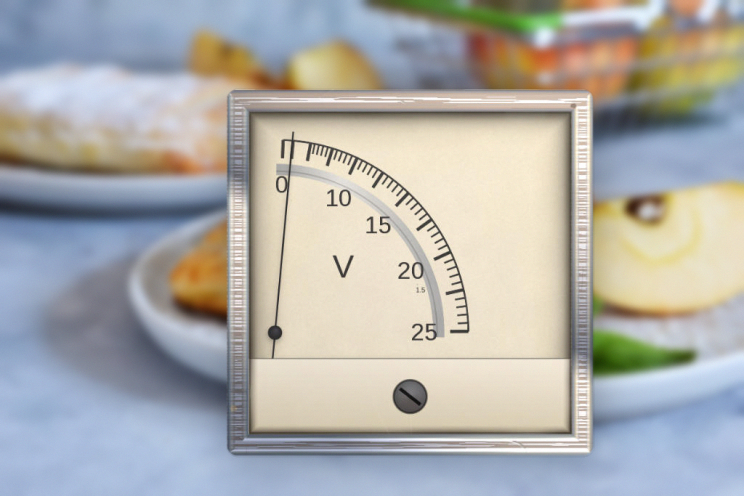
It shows {"value": 2.5, "unit": "V"}
